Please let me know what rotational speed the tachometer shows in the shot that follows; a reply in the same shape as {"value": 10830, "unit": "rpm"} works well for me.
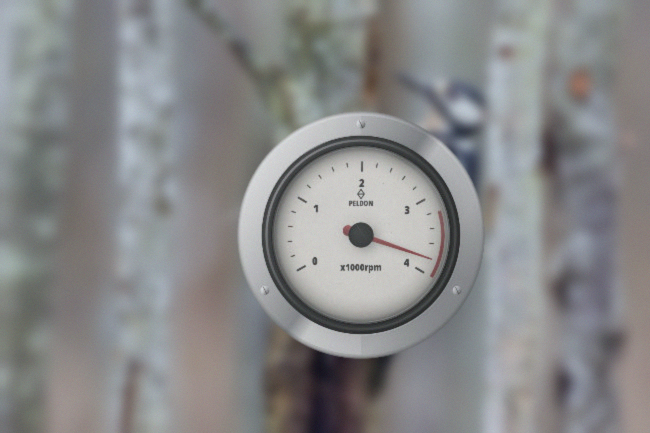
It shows {"value": 3800, "unit": "rpm"}
